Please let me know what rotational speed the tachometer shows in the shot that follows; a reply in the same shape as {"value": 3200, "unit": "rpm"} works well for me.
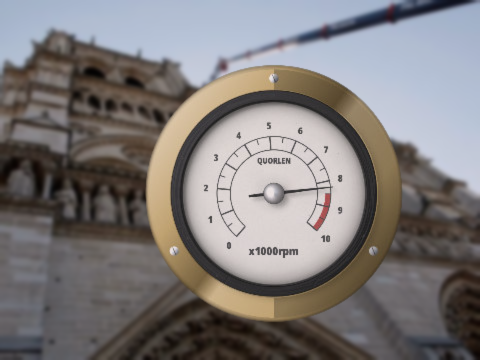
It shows {"value": 8250, "unit": "rpm"}
